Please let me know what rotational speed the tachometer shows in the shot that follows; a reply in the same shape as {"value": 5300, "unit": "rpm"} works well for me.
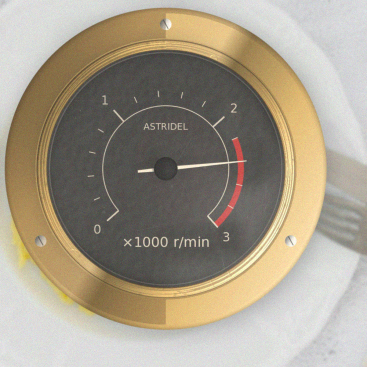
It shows {"value": 2400, "unit": "rpm"}
